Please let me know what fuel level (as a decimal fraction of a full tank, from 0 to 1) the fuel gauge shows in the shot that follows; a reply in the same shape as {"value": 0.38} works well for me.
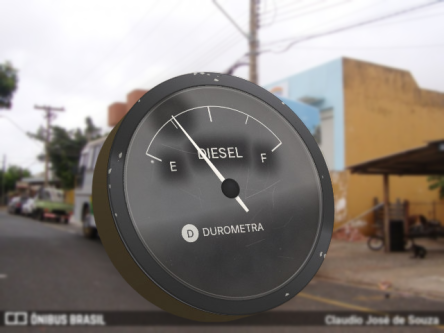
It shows {"value": 0.25}
